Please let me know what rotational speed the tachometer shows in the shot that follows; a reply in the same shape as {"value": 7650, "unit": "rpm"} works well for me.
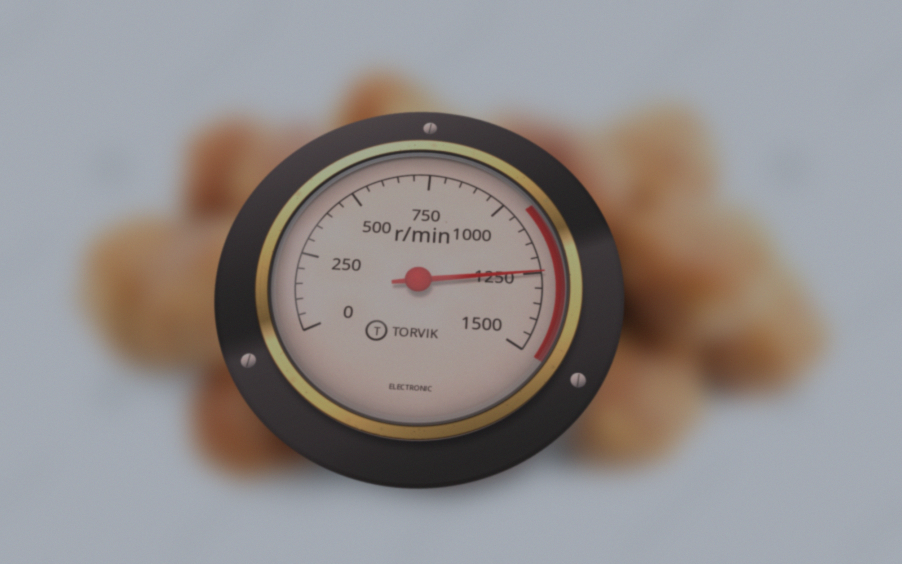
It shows {"value": 1250, "unit": "rpm"}
